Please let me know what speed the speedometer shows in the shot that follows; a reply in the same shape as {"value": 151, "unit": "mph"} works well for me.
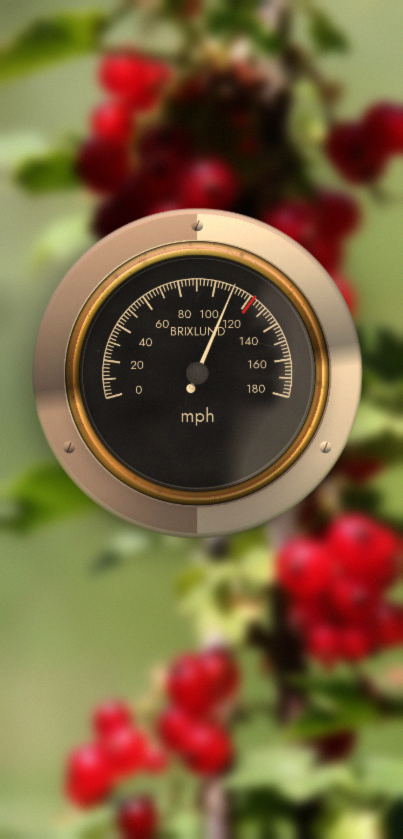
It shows {"value": 110, "unit": "mph"}
